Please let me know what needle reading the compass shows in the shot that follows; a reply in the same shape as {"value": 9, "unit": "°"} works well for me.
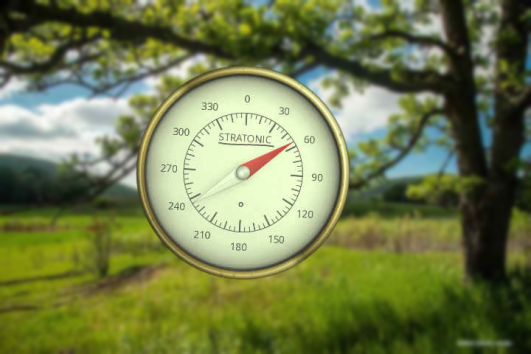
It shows {"value": 55, "unit": "°"}
